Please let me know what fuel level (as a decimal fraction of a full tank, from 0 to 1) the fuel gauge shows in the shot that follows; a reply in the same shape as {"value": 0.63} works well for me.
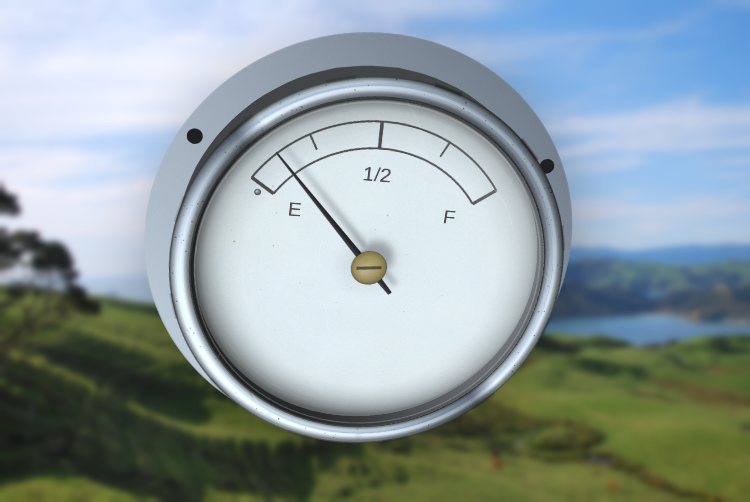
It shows {"value": 0.125}
